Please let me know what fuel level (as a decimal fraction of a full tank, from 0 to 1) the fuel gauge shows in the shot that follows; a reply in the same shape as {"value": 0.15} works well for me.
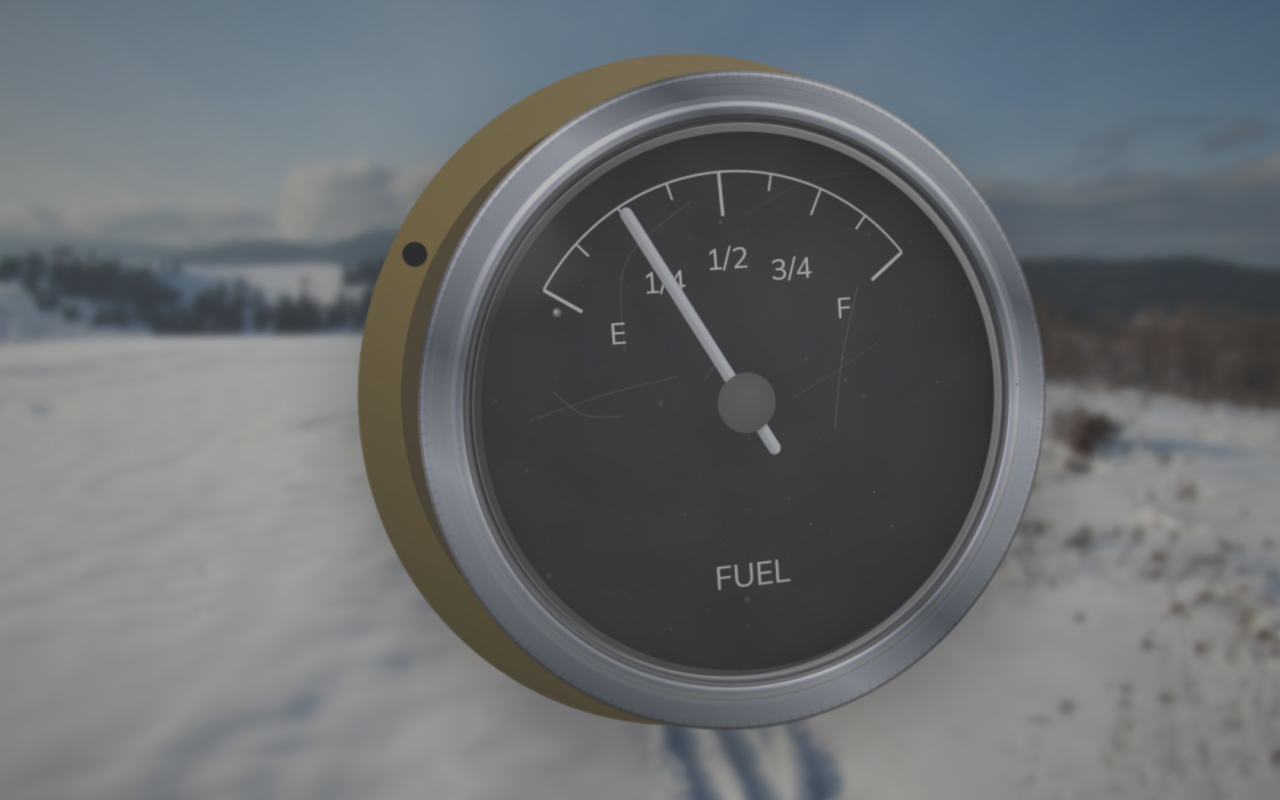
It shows {"value": 0.25}
